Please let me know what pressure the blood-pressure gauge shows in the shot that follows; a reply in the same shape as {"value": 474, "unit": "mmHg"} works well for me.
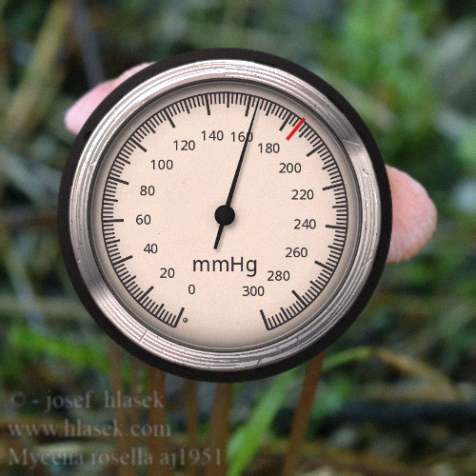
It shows {"value": 164, "unit": "mmHg"}
